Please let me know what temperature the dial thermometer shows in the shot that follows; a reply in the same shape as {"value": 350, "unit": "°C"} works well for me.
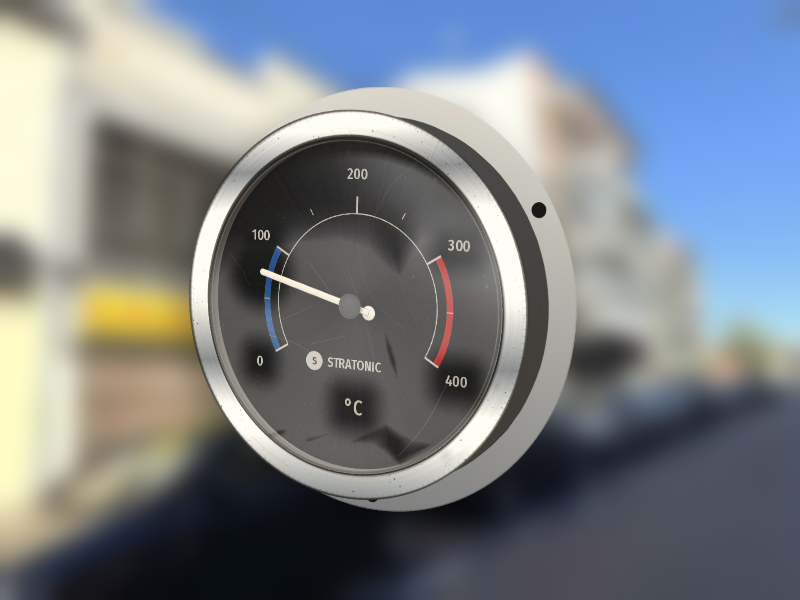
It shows {"value": 75, "unit": "°C"}
